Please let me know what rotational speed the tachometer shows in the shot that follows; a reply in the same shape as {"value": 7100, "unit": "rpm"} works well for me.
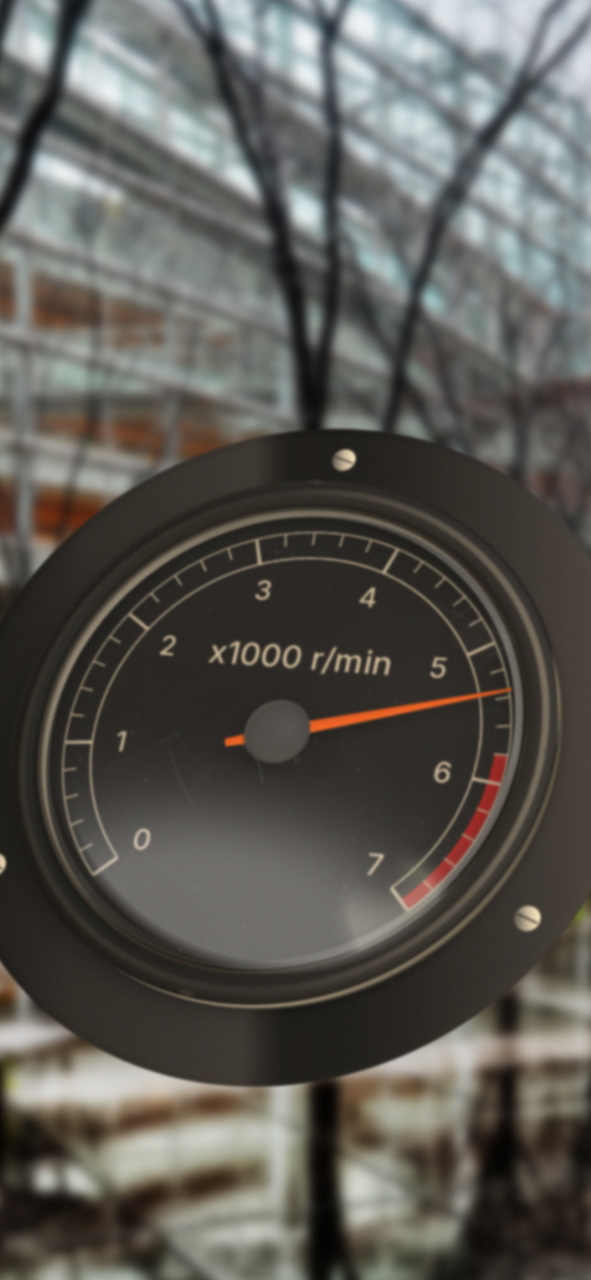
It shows {"value": 5400, "unit": "rpm"}
